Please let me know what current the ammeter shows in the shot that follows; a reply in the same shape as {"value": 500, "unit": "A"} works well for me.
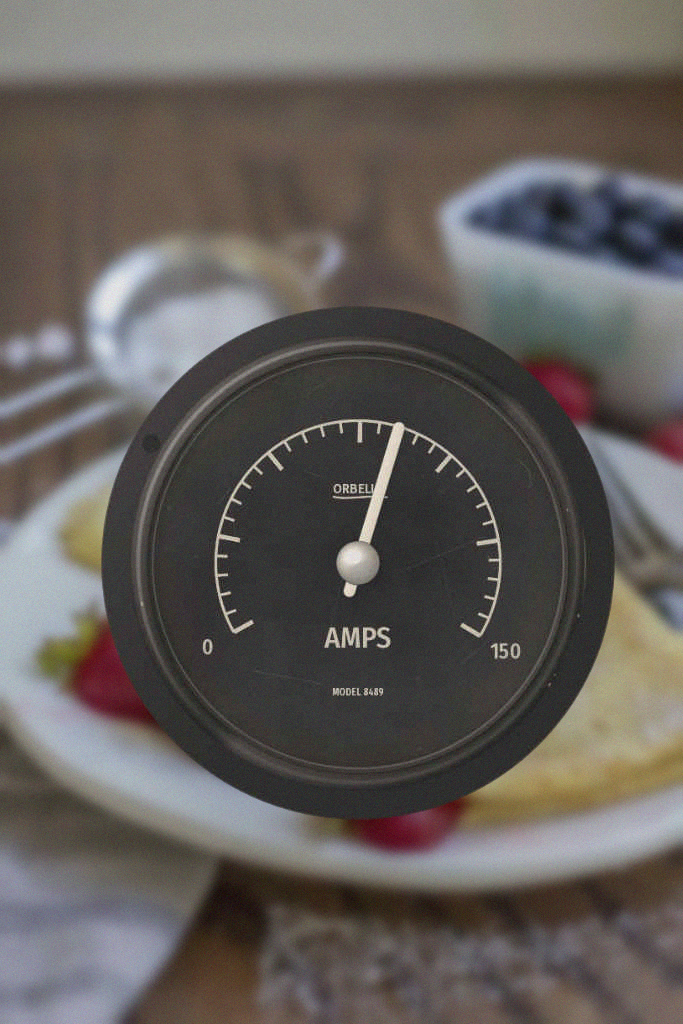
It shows {"value": 85, "unit": "A"}
